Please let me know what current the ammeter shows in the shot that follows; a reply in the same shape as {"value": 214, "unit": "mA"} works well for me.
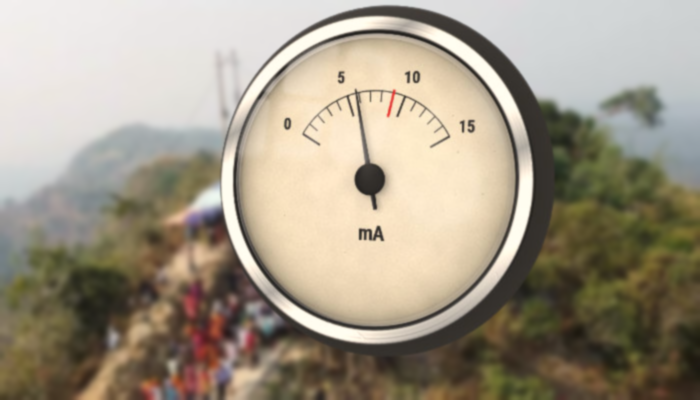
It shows {"value": 6, "unit": "mA"}
